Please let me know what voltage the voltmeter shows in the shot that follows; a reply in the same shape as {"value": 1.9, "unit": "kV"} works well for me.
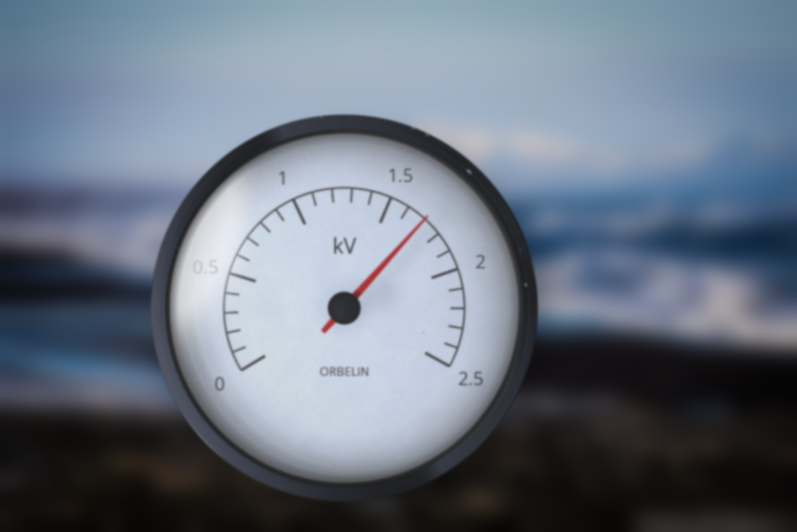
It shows {"value": 1.7, "unit": "kV"}
